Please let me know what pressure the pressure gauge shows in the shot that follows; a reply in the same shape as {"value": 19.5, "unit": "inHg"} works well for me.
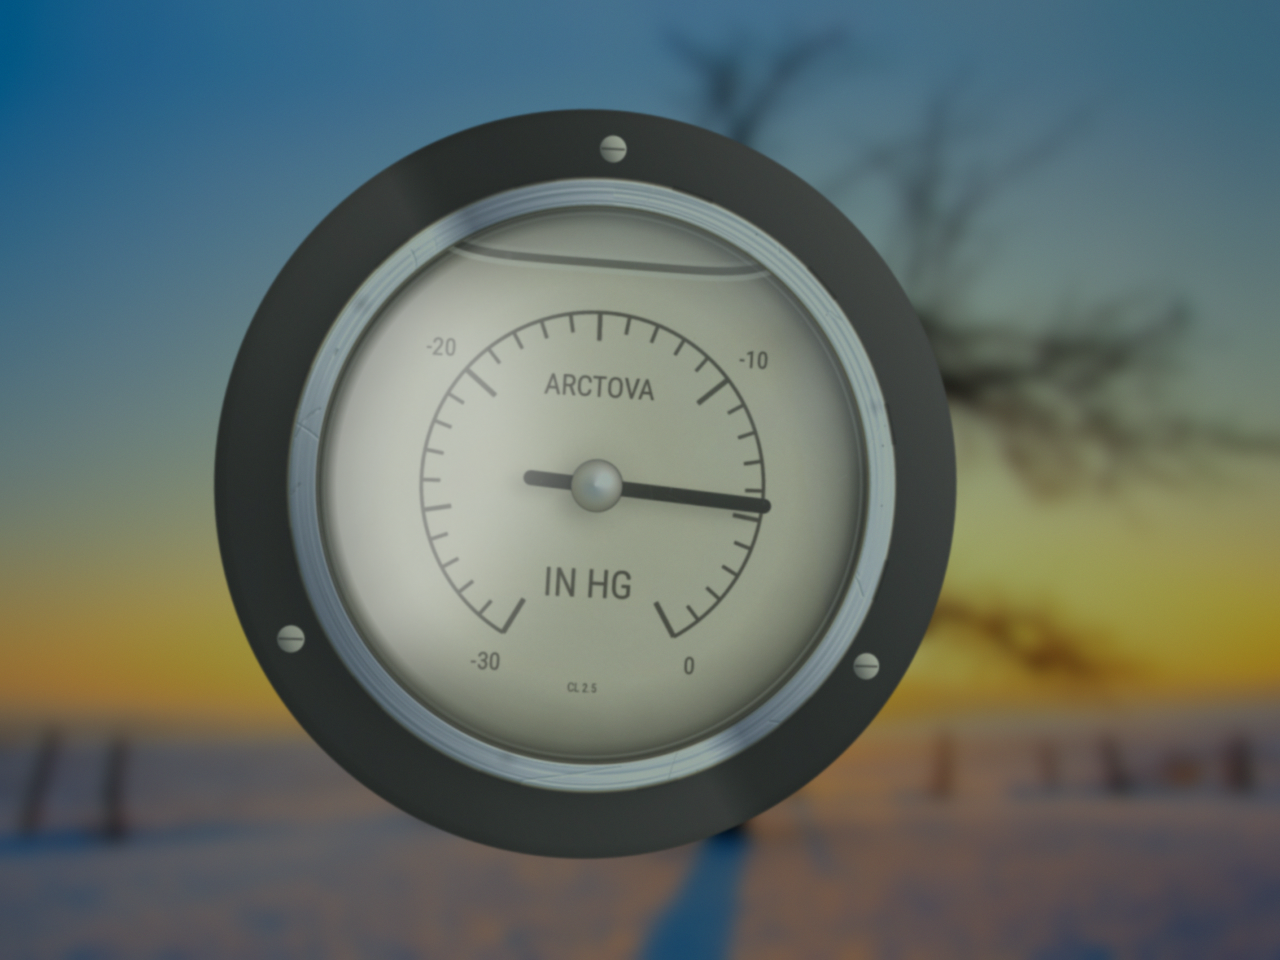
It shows {"value": -5.5, "unit": "inHg"}
